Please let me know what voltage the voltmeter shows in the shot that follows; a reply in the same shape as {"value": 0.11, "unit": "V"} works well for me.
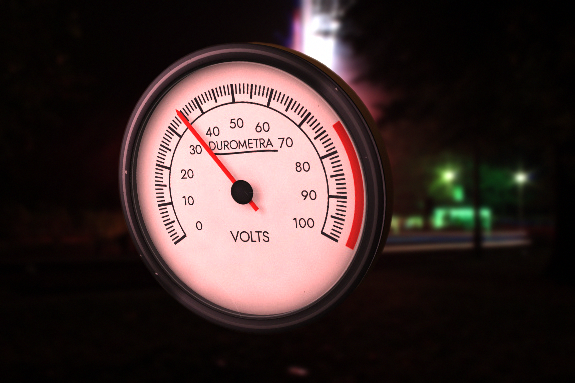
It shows {"value": 35, "unit": "V"}
